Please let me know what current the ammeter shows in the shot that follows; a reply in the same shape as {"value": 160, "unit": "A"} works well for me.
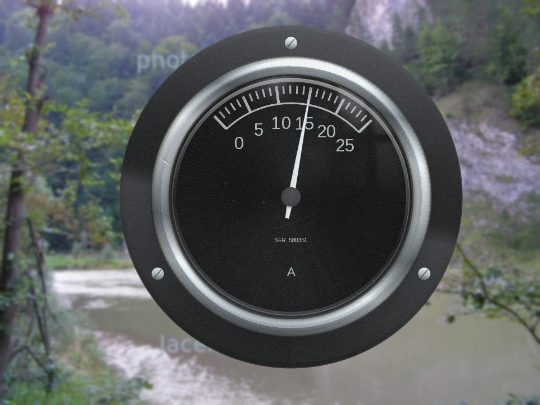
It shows {"value": 15, "unit": "A"}
